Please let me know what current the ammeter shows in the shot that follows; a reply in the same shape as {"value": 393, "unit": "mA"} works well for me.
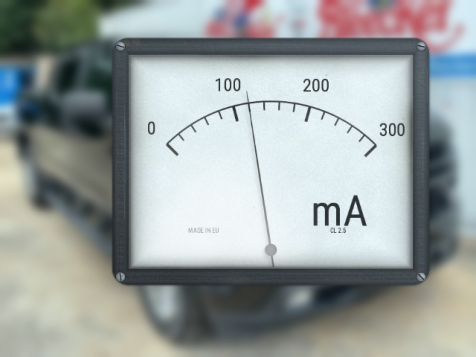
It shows {"value": 120, "unit": "mA"}
